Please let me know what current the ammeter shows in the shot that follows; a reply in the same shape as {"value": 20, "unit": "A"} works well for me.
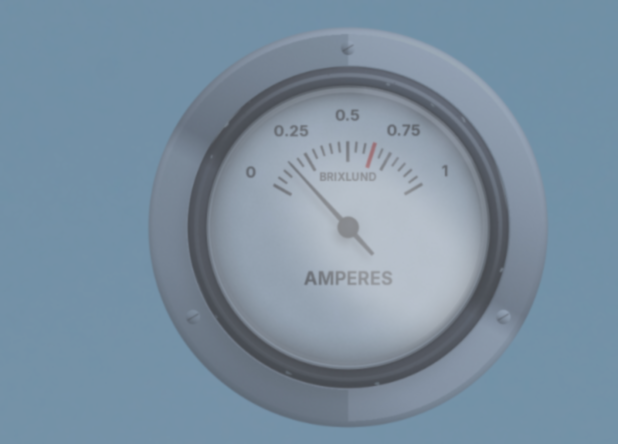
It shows {"value": 0.15, "unit": "A"}
